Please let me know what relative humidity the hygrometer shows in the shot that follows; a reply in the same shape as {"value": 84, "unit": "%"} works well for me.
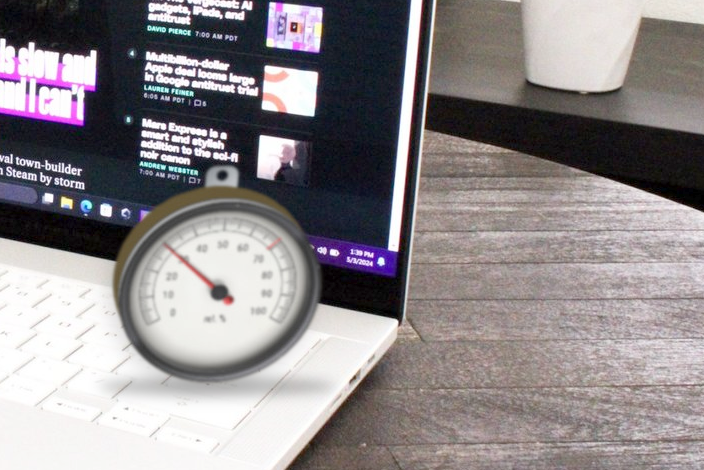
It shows {"value": 30, "unit": "%"}
